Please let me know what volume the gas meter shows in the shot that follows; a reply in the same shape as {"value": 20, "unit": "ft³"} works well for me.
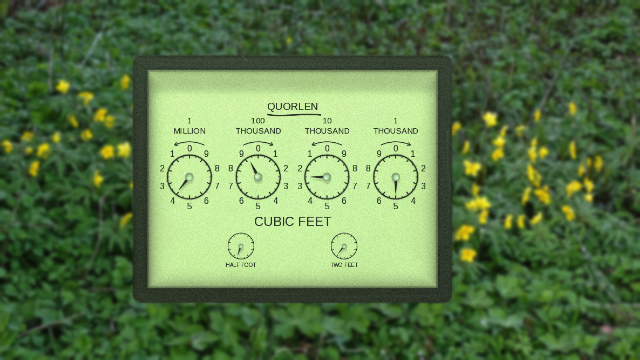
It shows {"value": 392500, "unit": "ft³"}
